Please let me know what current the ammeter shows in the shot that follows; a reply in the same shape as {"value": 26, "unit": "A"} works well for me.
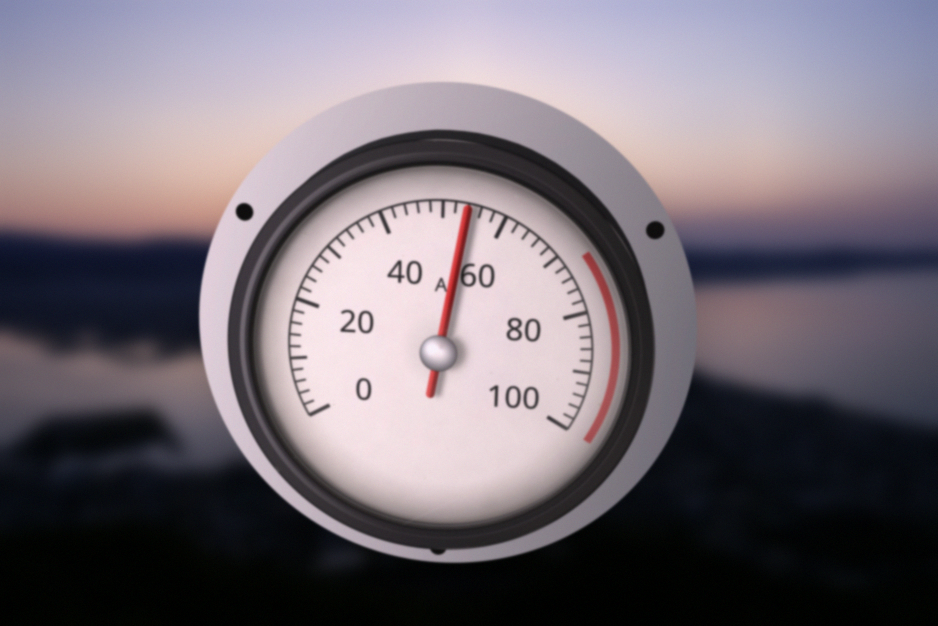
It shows {"value": 54, "unit": "A"}
